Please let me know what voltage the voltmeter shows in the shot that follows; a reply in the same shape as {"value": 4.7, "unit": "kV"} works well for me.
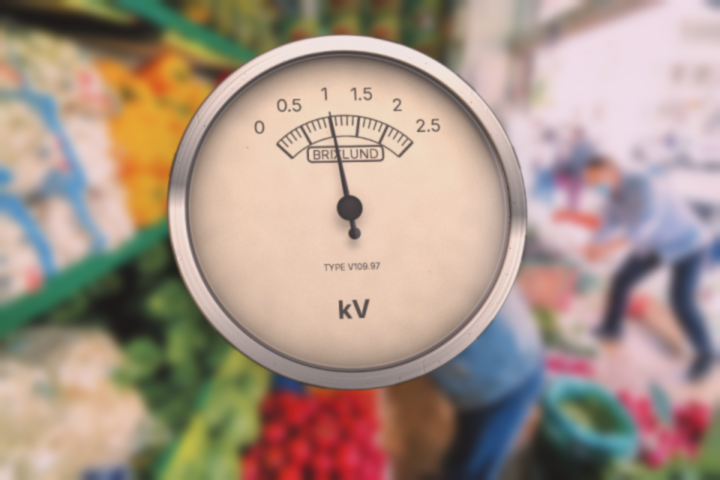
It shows {"value": 1, "unit": "kV"}
